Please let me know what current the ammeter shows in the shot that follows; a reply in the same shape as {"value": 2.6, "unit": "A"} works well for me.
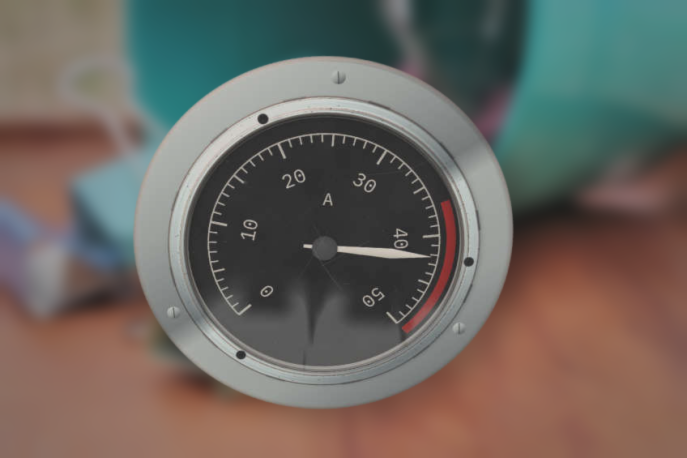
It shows {"value": 42, "unit": "A"}
